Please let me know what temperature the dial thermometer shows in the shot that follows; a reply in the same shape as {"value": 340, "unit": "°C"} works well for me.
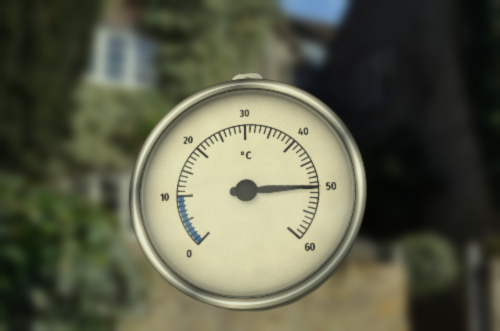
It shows {"value": 50, "unit": "°C"}
